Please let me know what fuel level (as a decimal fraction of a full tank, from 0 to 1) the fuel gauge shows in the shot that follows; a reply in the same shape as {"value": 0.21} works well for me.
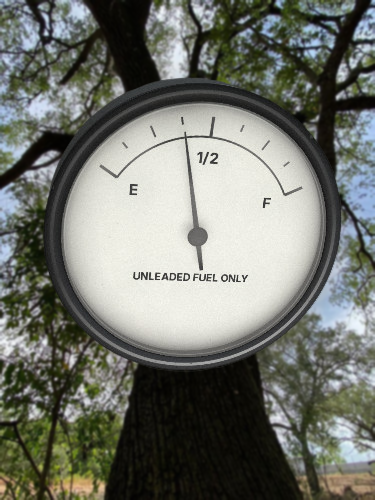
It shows {"value": 0.375}
